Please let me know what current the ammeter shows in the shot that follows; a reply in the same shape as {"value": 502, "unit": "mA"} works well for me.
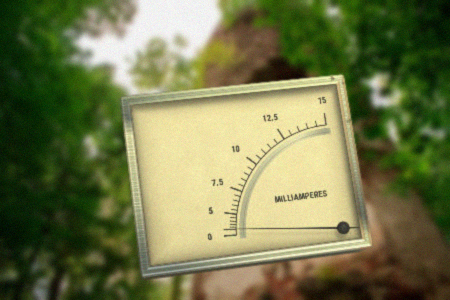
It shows {"value": 2.5, "unit": "mA"}
